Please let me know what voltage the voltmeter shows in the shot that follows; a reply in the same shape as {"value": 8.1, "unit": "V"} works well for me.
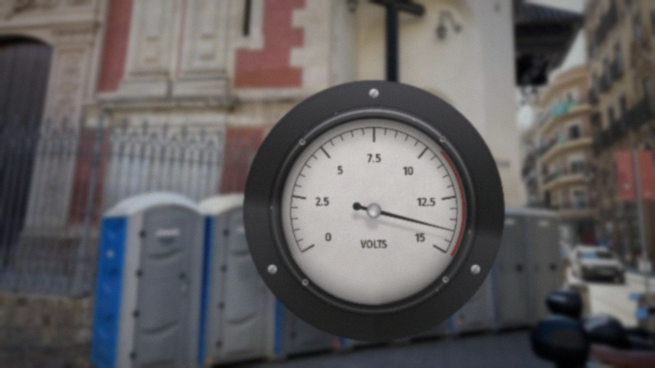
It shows {"value": 14, "unit": "V"}
